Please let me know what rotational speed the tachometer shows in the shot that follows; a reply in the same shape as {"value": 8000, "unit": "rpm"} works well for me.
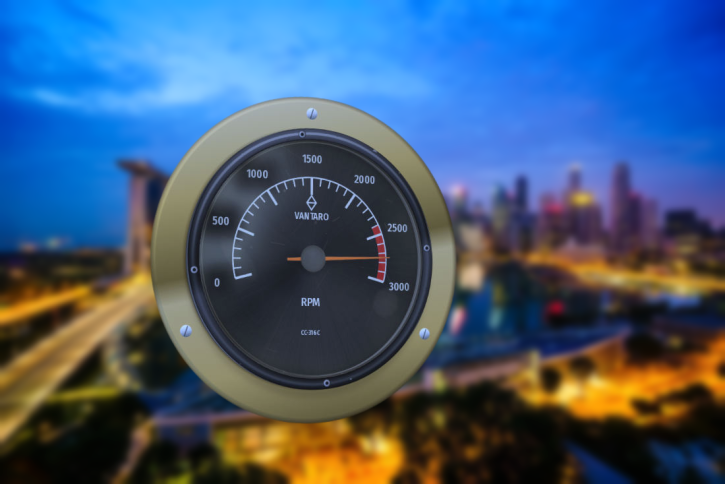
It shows {"value": 2750, "unit": "rpm"}
